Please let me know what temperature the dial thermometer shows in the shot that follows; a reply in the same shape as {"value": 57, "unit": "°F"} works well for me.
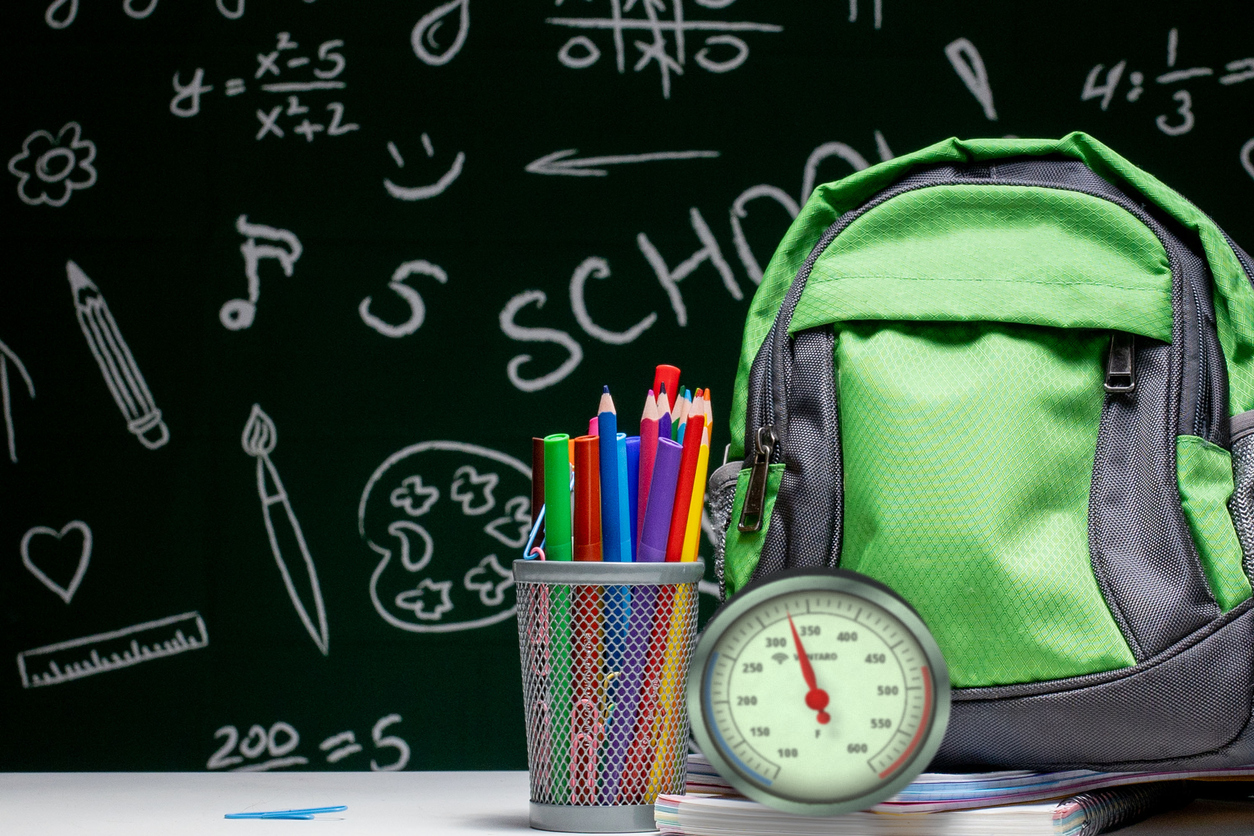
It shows {"value": 330, "unit": "°F"}
